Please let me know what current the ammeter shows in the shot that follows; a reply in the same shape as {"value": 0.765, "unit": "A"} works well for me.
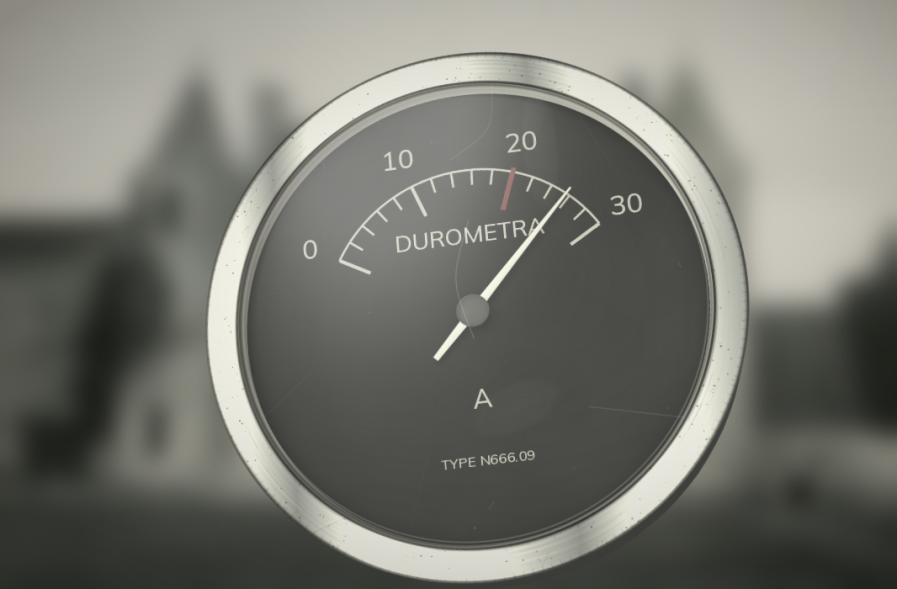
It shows {"value": 26, "unit": "A"}
